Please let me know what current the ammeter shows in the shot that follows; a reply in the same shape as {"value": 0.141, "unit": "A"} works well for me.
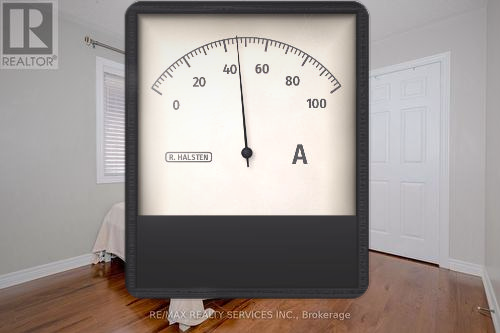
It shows {"value": 46, "unit": "A"}
